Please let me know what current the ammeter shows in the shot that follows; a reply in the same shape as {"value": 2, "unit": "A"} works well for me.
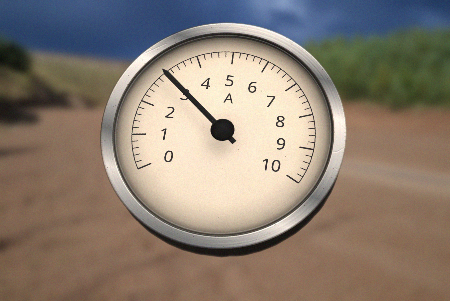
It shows {"value": 3, "unit": "A"}
